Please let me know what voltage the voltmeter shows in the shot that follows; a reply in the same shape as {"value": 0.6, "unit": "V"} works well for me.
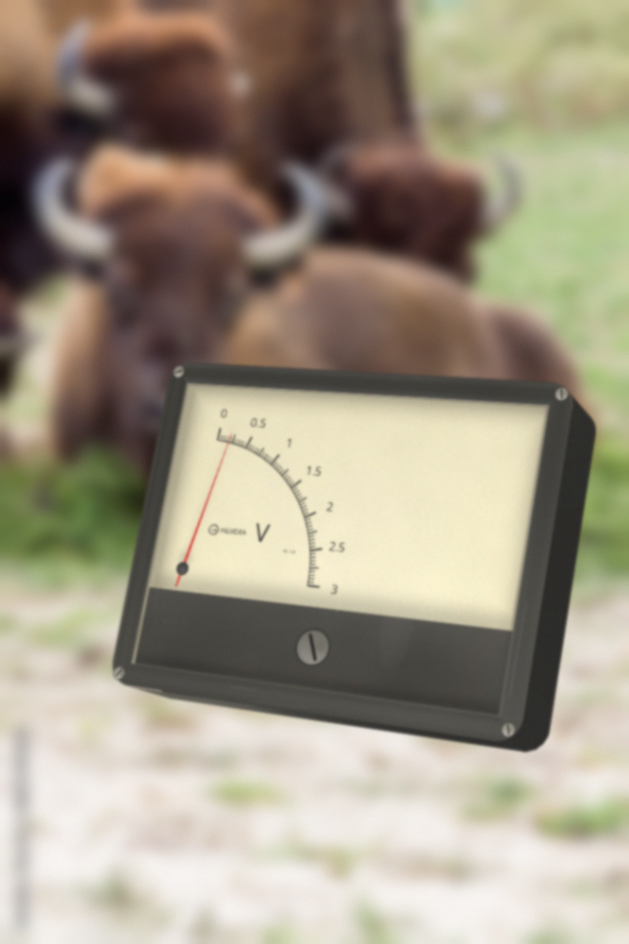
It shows {"value": 0.25, "unit": "V"}
